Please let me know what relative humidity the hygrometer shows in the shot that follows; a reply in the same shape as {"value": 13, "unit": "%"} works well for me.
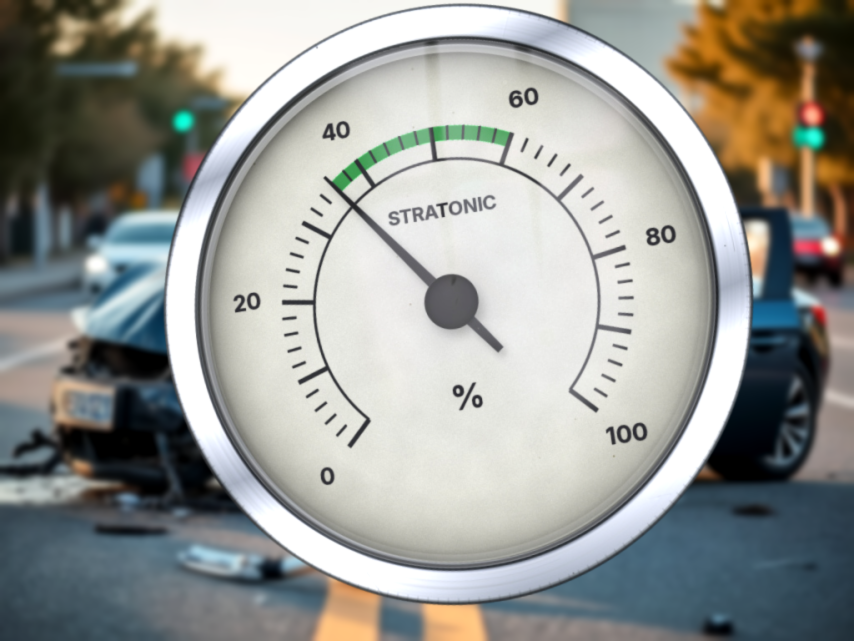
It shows {"value": 36, "unit": "%"}
